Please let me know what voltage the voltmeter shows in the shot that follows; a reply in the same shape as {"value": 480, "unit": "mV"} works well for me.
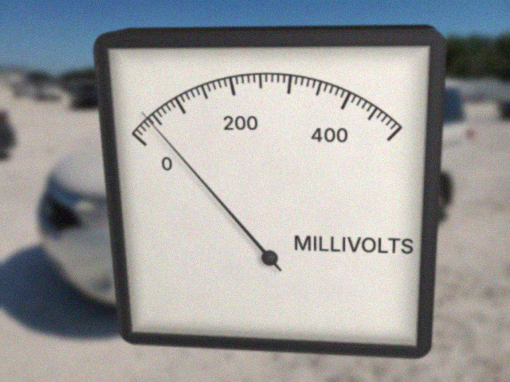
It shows {"value": 40, "unit": "mV"}
